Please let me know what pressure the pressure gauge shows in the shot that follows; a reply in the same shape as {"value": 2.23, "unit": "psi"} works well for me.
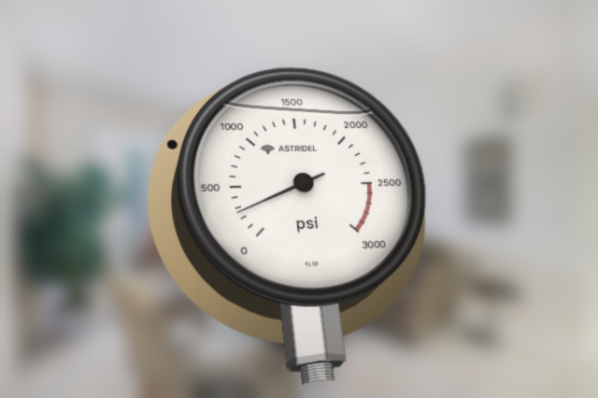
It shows {"value": 250, "unit": "psi"}
